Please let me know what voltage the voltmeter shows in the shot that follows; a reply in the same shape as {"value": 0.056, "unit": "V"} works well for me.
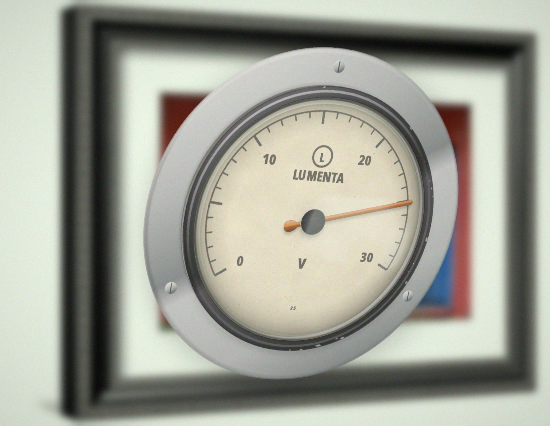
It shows {"value": 25, "unit": "V"}
